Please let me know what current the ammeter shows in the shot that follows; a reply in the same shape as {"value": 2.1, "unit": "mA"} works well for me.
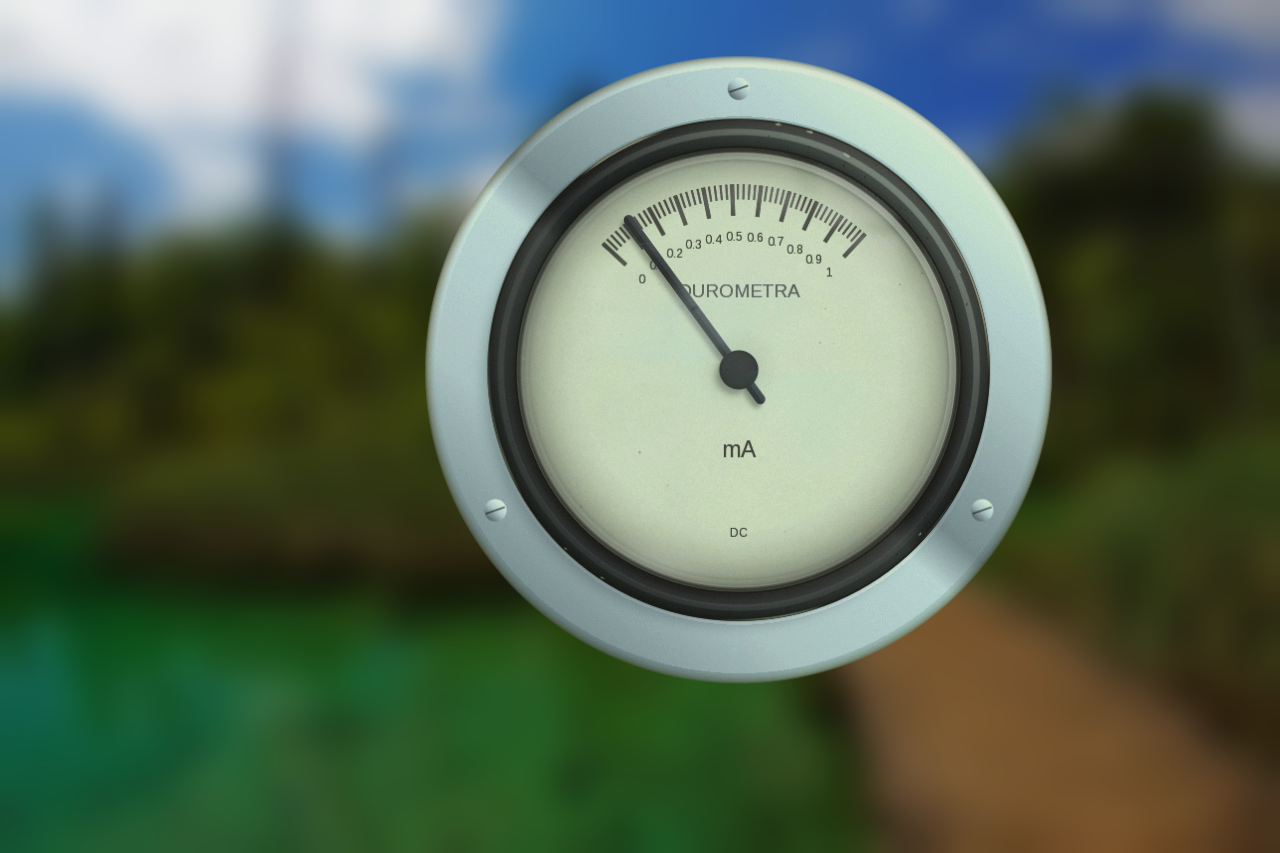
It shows {"value": 0.12, "unit": "mA"}
